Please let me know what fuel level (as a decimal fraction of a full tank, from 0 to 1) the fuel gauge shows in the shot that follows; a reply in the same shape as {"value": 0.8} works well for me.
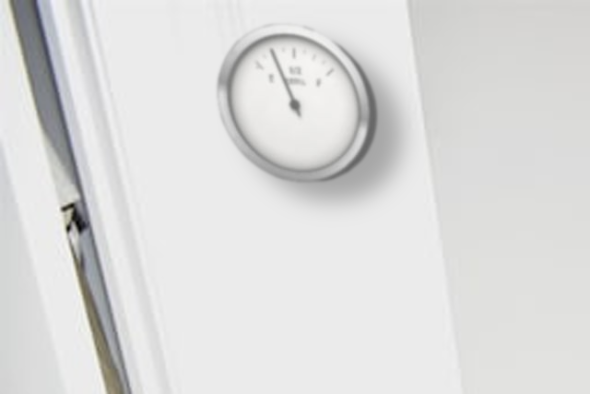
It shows {"value": 0.25}
